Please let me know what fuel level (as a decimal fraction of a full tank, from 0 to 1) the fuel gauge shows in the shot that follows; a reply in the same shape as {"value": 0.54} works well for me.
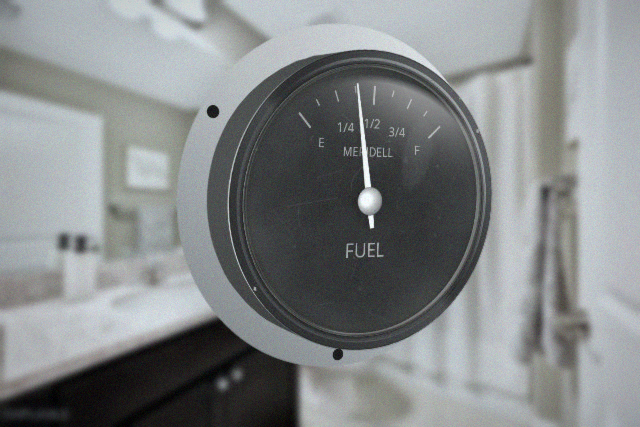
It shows {"value": 0.375}
